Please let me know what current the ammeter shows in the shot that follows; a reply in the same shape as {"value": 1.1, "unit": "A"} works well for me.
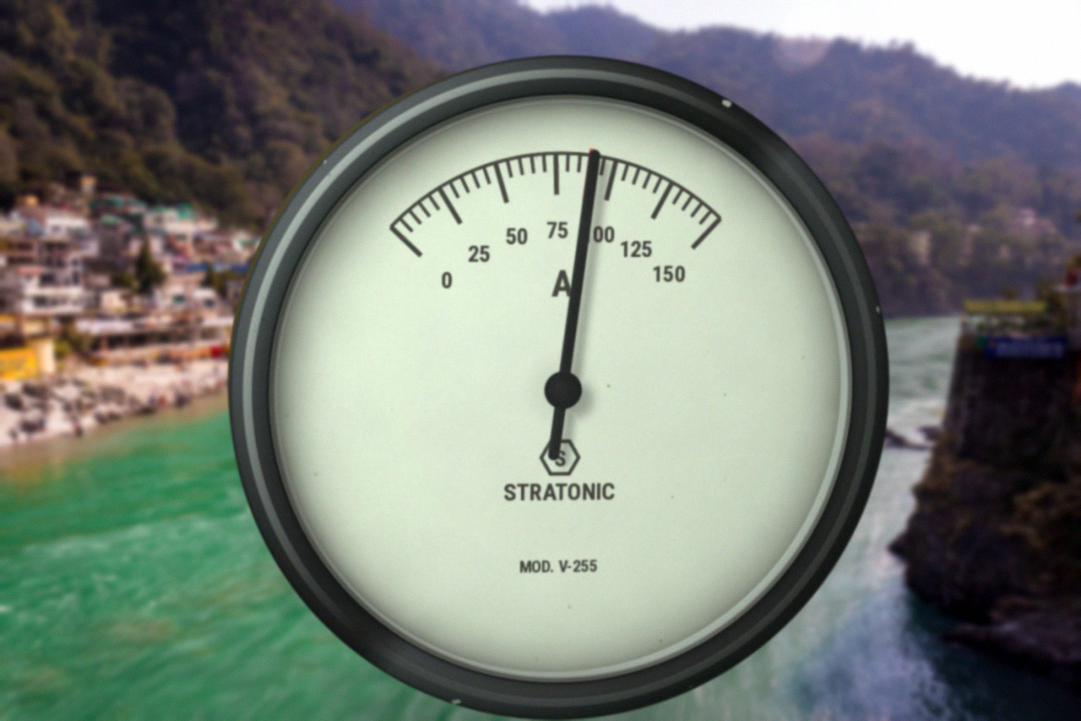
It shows {"value": 90, "unit": "A"}
